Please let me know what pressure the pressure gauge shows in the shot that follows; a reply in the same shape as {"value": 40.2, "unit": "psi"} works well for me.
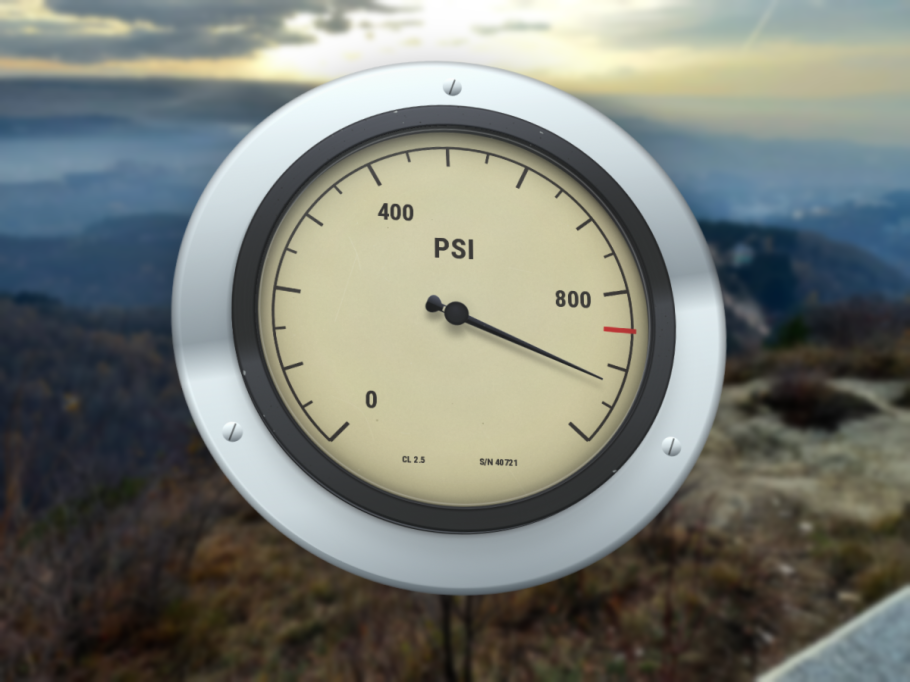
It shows {"value": 925, "unit": "psi"}
